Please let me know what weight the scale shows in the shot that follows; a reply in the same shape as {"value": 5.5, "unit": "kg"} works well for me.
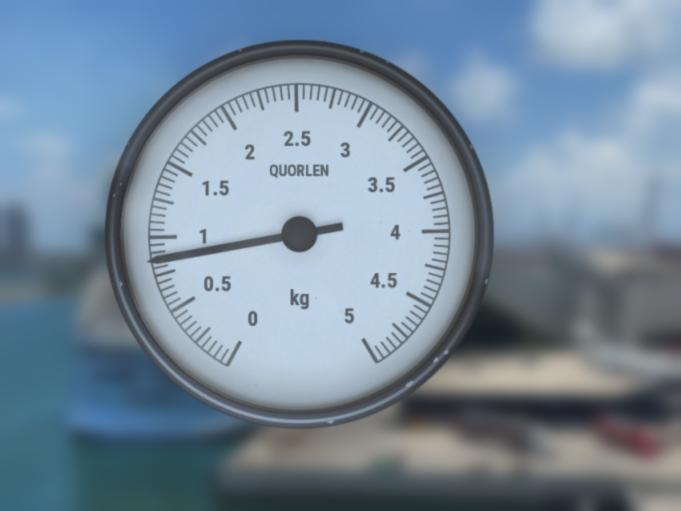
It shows {"value": 0.85, "unit": "kg"}
